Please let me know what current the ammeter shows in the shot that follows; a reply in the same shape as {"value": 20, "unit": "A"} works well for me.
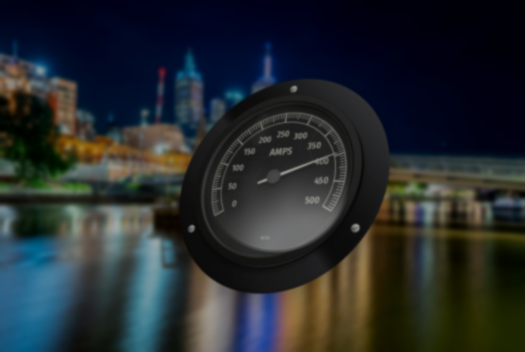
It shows {"value": 400, "unit": "A"}
